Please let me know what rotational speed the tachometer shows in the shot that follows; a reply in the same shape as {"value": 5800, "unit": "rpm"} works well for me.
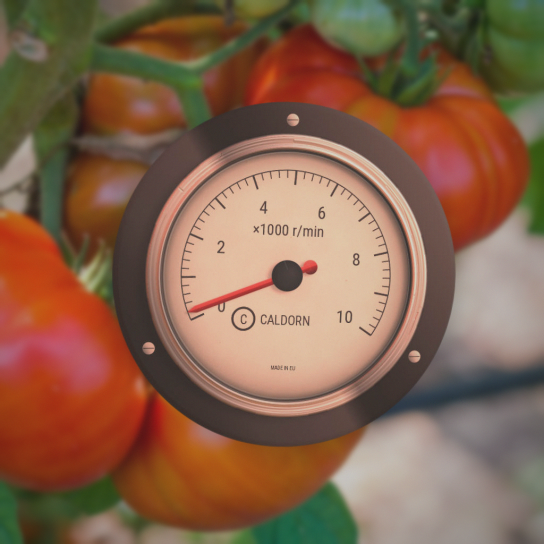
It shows {"value": 200, "unit": "rpm"}
